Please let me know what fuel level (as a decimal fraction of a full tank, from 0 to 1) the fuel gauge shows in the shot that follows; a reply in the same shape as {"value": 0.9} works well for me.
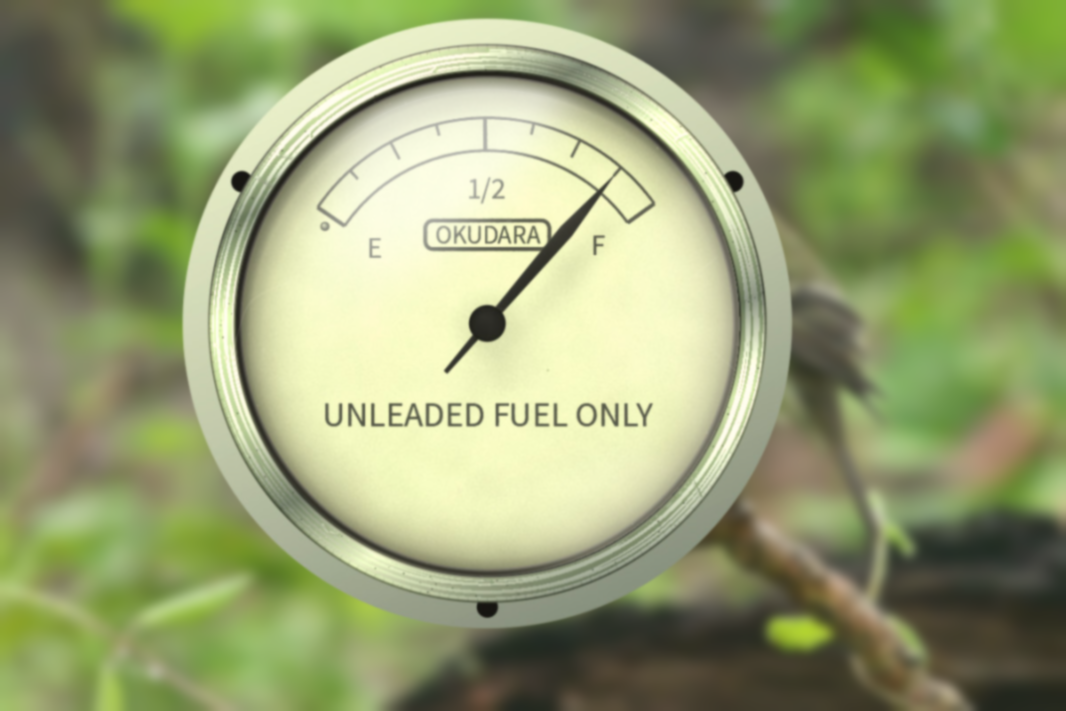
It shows {"value": 0.875}
